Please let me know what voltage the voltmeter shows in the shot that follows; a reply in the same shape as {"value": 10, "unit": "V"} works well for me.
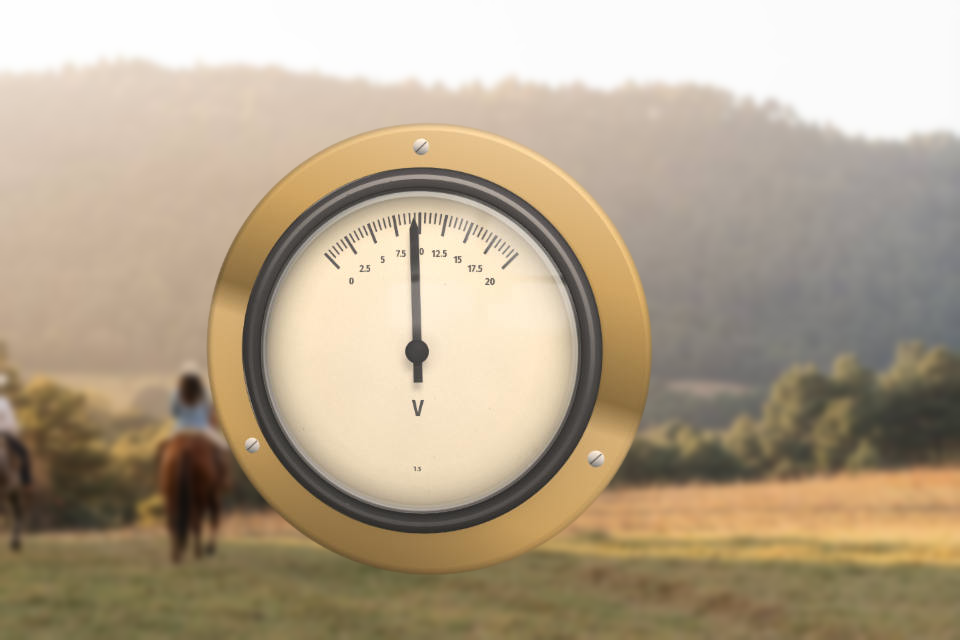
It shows {"value": 9.5, "unit": "V"}
